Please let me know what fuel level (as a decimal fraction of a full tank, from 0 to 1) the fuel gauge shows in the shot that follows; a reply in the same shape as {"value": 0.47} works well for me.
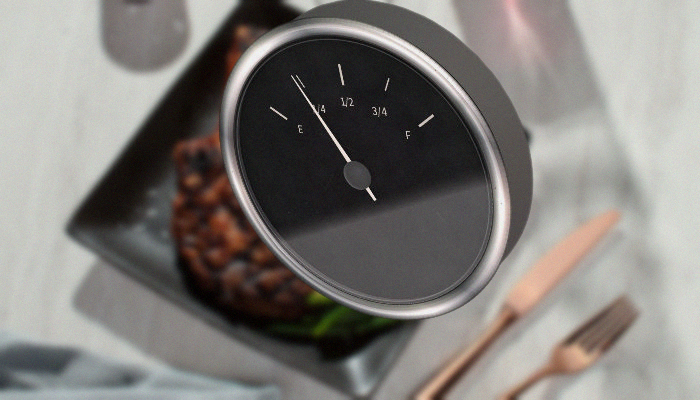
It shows {"value": 0.25}
